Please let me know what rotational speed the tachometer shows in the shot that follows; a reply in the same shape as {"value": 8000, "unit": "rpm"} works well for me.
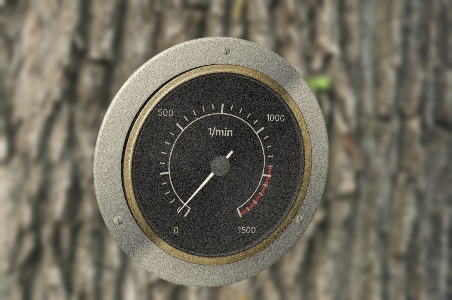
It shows {"value": 50, "unit": "rpm"}
